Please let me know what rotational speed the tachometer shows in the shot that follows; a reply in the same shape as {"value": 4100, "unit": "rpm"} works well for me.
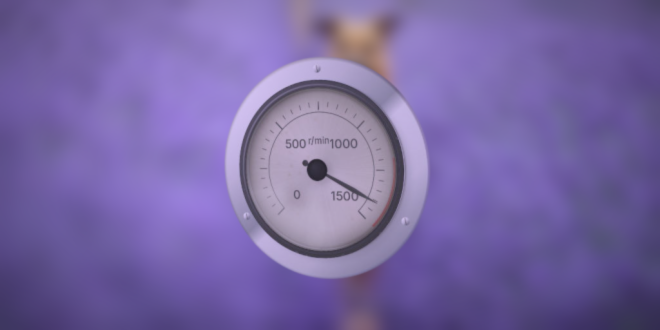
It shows {"value": 1400, "unit": "rpm"}
